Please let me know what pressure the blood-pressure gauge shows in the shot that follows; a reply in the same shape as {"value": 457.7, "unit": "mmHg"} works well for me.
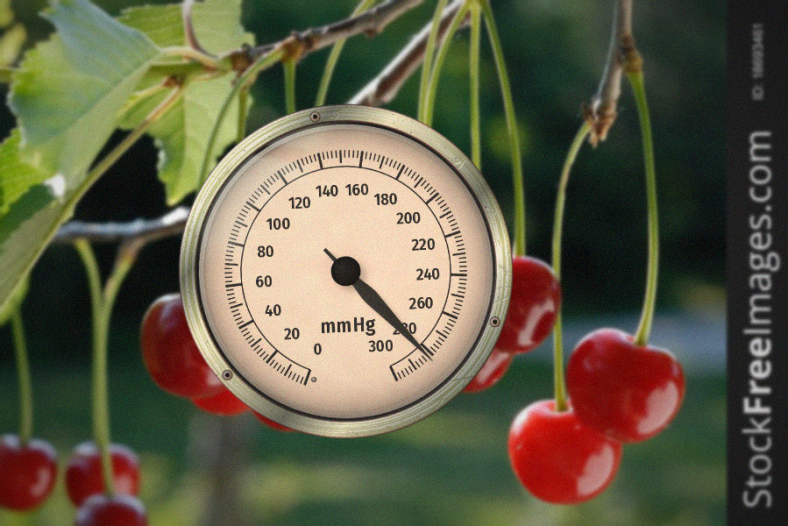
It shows {"value": 282, "unit": "mmHg"}
